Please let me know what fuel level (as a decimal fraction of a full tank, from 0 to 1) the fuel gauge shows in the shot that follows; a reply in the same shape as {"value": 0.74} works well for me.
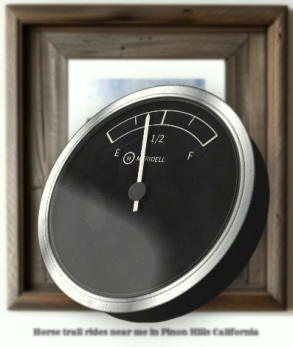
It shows {"value": 0.375}
